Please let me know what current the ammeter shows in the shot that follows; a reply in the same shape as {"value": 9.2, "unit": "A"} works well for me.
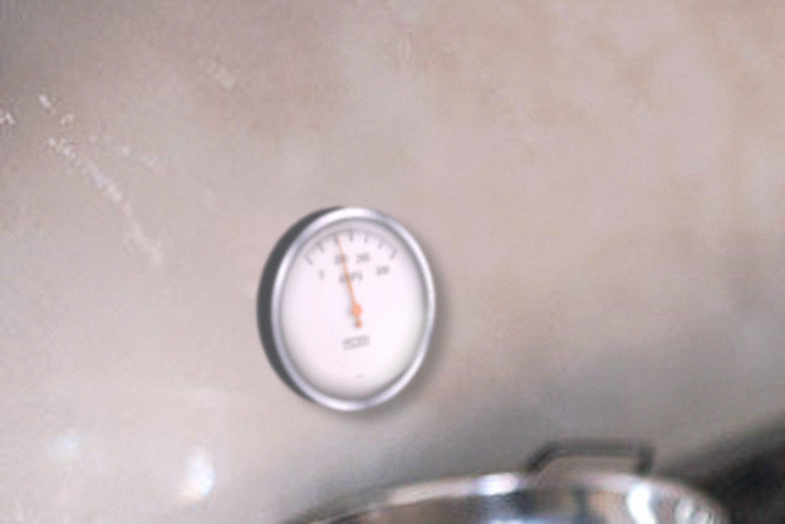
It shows {"value": 100, "unit": "A"}
